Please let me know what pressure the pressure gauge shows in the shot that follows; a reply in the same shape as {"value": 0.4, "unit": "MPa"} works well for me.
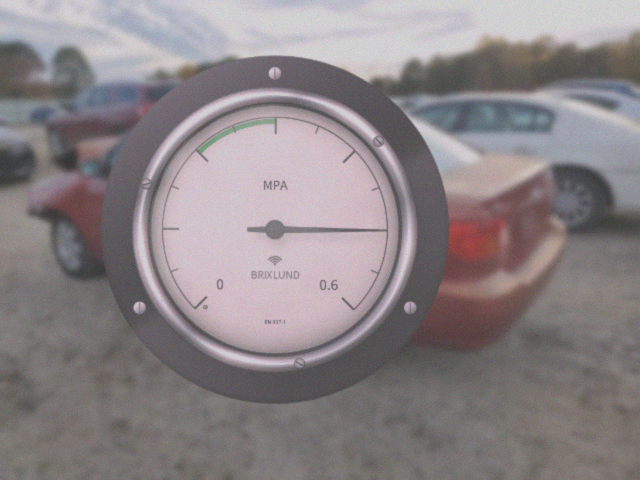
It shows {"value": 0.5, "unit": "MPa"}
